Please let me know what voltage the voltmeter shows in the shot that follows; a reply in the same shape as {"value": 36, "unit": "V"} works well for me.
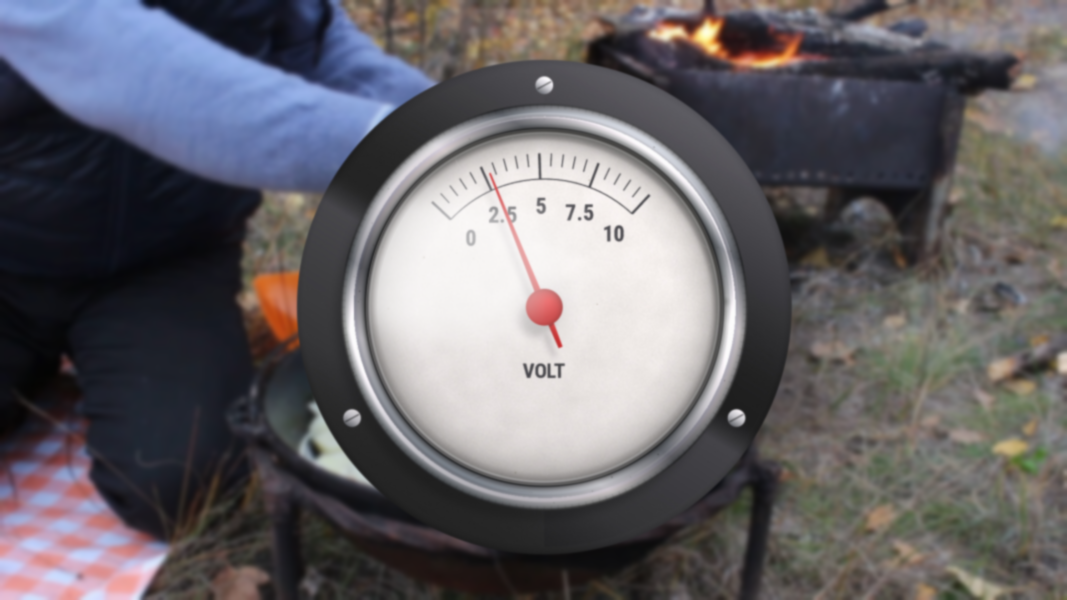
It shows {"value": 2.75, "unit": "V"}
